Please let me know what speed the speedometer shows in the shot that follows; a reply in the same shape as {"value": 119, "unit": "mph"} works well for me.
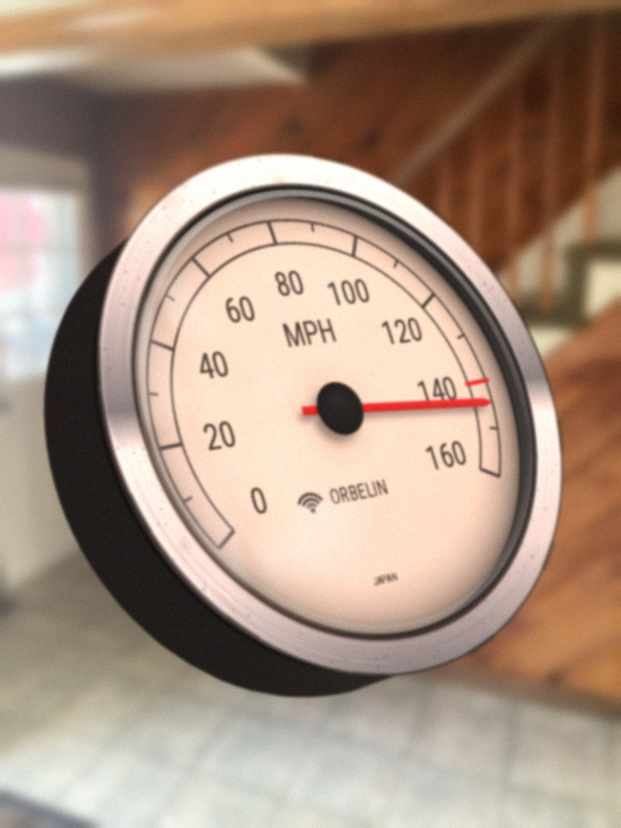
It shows {"value": 145, "unit": "mph"}
